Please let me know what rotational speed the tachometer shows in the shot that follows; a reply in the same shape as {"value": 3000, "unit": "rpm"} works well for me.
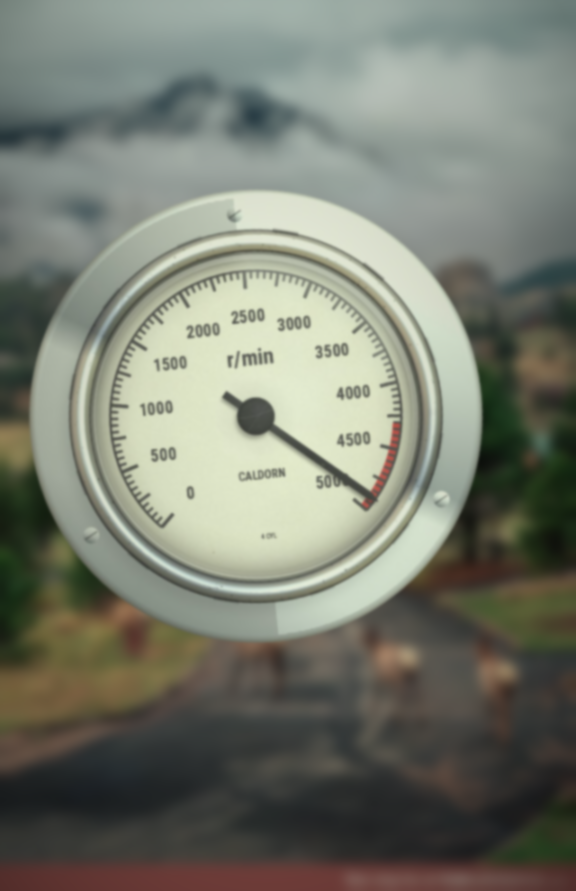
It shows {"value": 4900, "unit": "rpm"}
